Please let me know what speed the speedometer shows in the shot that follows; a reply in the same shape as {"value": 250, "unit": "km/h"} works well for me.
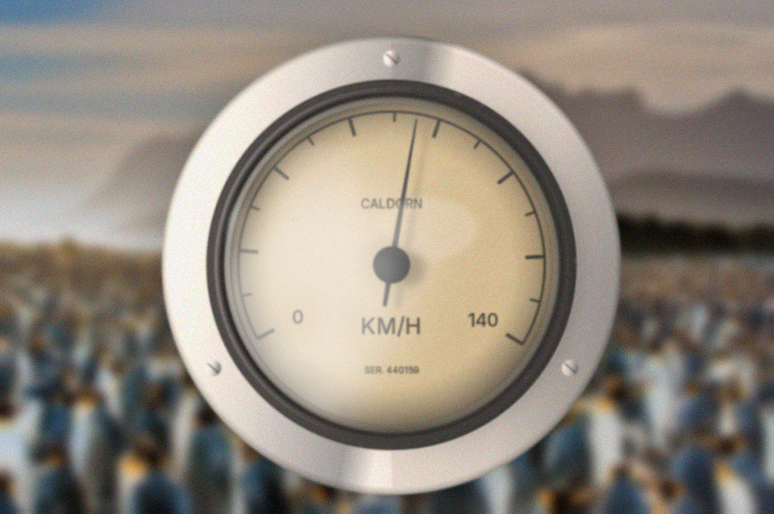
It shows {"value": 75, "unit": "km/h"}
